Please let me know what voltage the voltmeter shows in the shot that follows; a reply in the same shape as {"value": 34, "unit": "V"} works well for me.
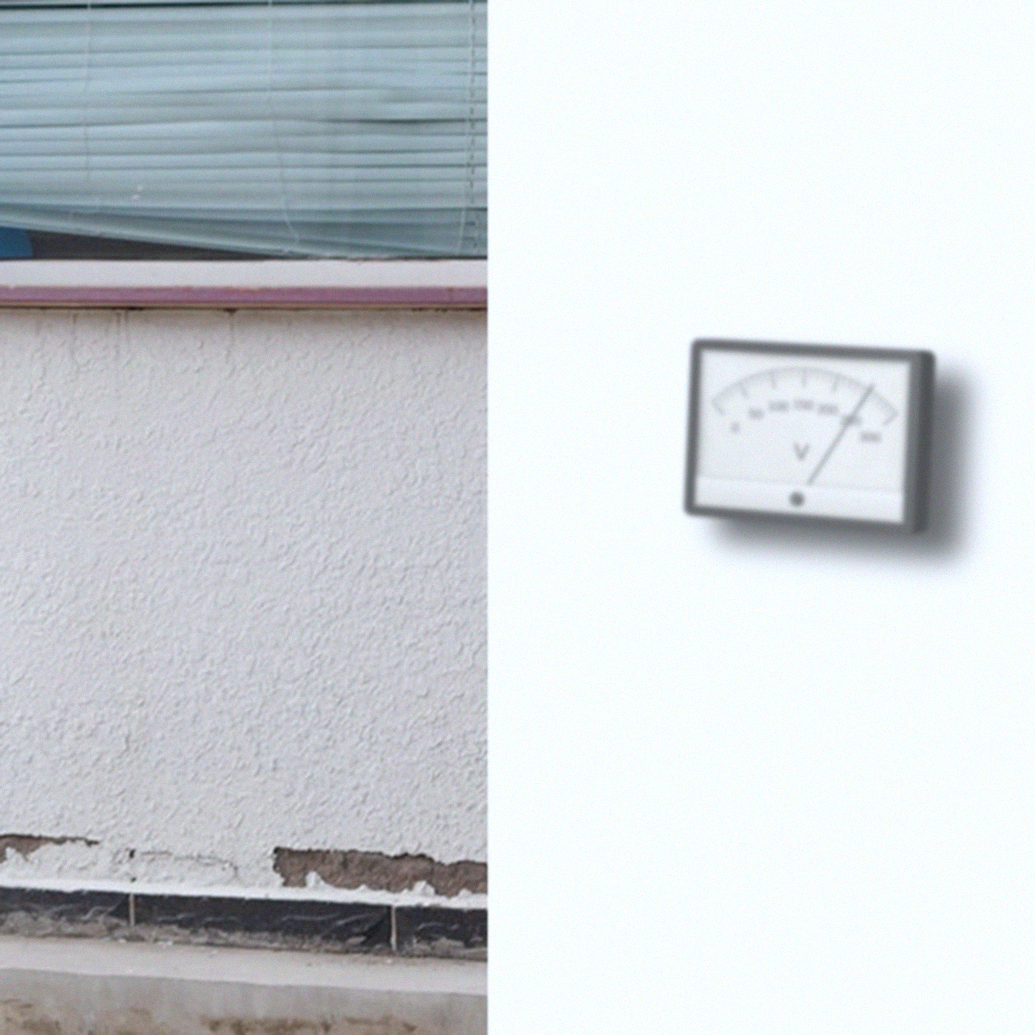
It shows {"value": 250, "unit": "V"}
